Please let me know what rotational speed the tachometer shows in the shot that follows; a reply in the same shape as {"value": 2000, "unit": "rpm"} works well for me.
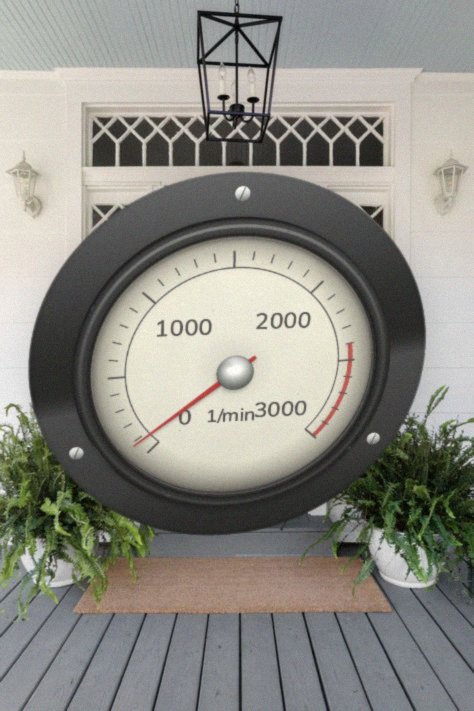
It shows {"value": 100, "unit": "rpm"}
